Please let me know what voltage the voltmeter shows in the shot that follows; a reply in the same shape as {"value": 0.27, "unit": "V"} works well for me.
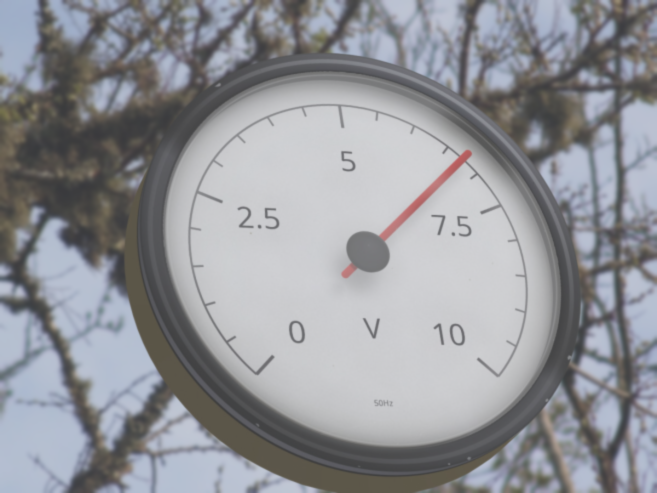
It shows {"value": 6.75, "unit": "V"}
